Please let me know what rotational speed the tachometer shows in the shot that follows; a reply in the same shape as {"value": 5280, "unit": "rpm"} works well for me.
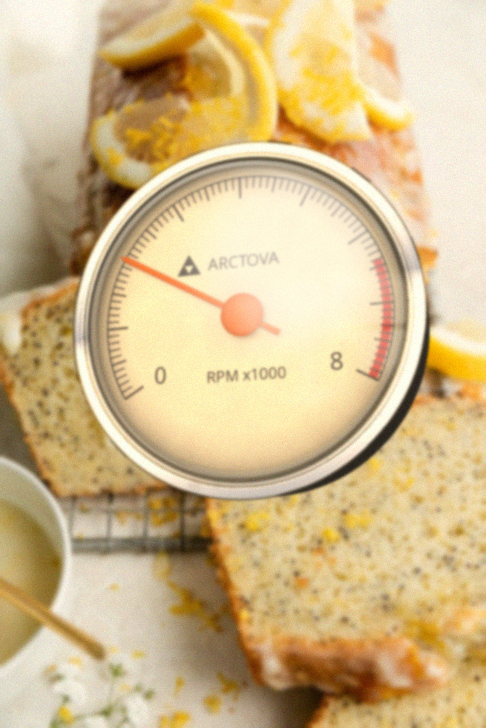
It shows {"value": 2000, "unit": "rpm"}
